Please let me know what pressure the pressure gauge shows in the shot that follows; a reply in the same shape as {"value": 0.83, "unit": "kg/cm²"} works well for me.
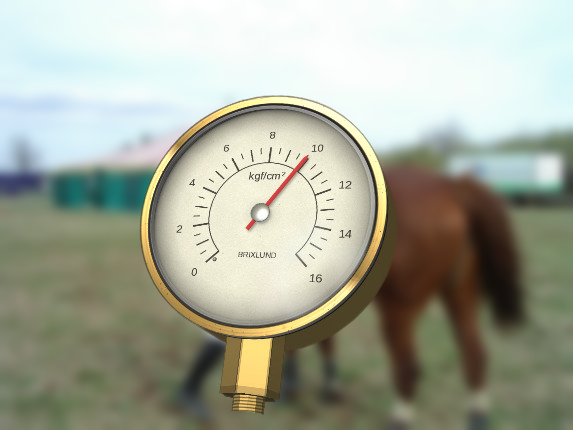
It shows {"value": 10, "unit": "kg/cm²"}
